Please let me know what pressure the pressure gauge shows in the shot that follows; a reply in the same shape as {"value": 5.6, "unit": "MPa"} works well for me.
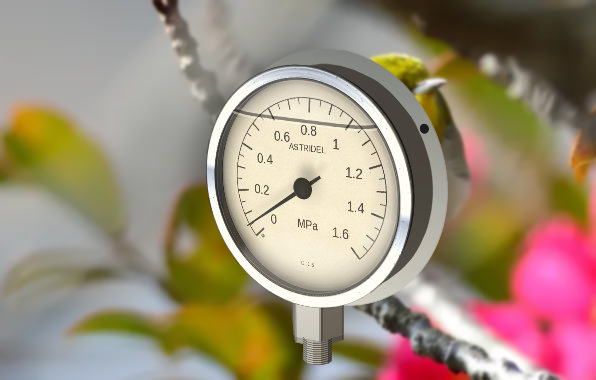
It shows {"value": 0.05, "unit": "MPa"}
